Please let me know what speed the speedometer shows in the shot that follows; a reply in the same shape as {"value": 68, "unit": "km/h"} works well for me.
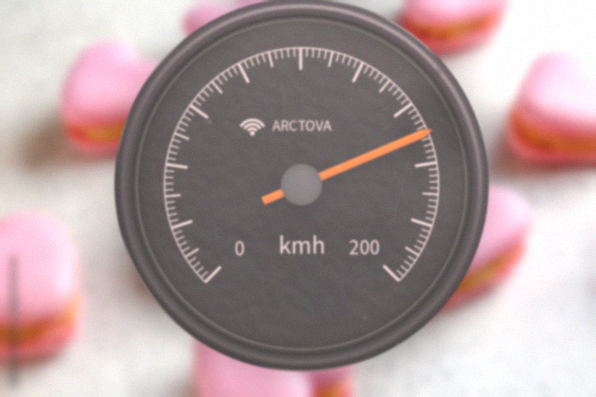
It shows {"value": 150, "unit": "km/h"}
